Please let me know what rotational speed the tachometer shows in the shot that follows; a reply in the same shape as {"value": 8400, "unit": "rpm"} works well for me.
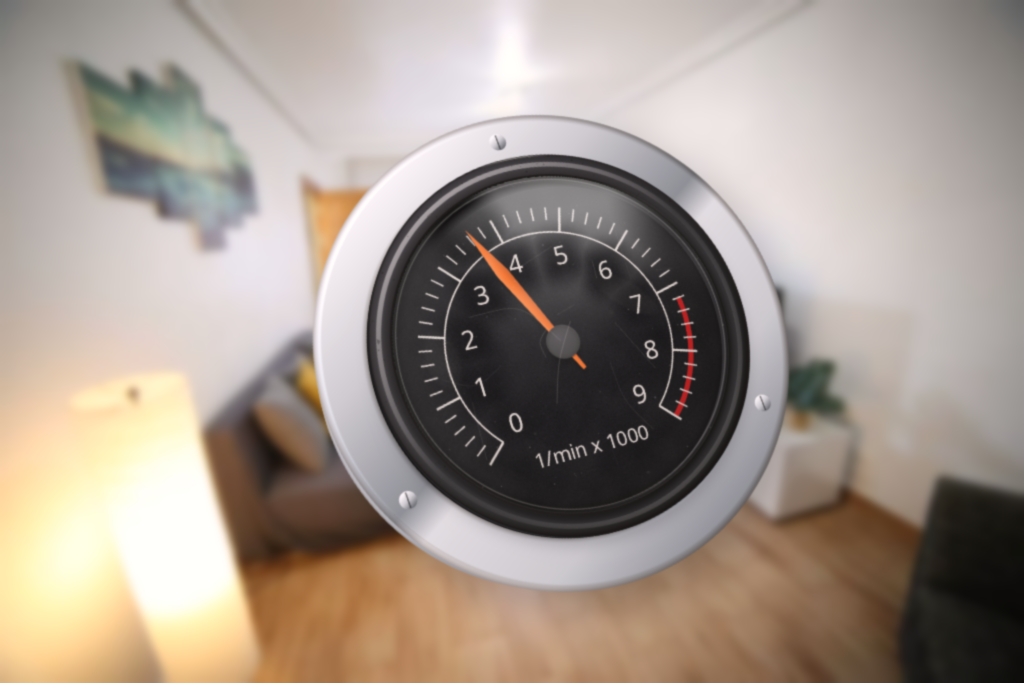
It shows {"value": 3600, "unit": "rpm"}
